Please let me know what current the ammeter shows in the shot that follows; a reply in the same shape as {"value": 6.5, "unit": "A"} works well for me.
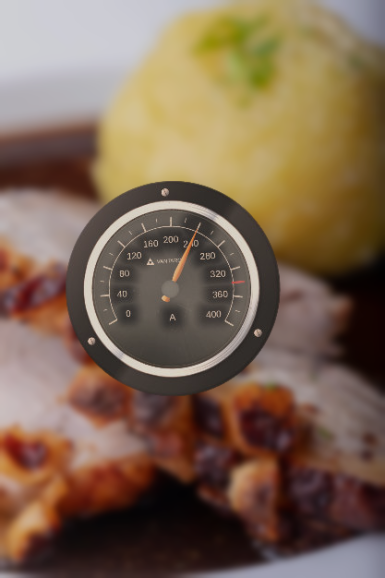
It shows {"value": 240, "unit": "A"}
